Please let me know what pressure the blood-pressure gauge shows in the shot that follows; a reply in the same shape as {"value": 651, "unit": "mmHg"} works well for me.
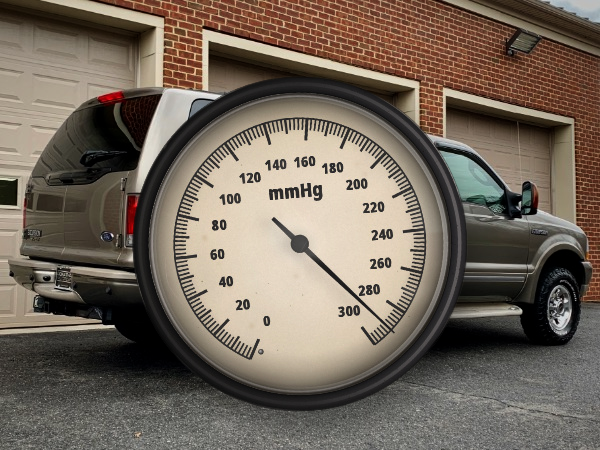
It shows {"value": 290, "unit": "mmHg"}
